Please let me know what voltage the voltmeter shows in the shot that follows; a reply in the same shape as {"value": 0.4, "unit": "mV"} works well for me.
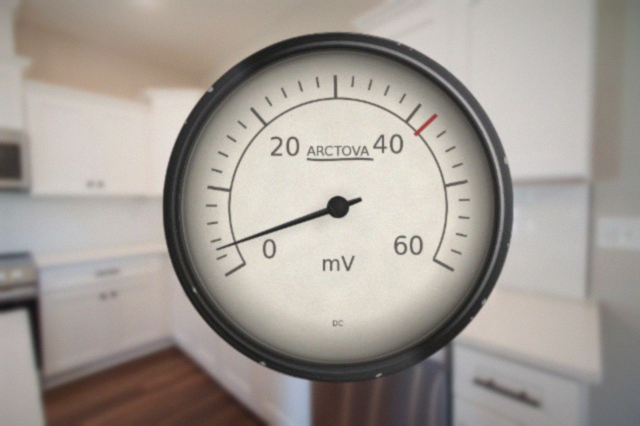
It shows {"value": 3, "unit": "mV"}
